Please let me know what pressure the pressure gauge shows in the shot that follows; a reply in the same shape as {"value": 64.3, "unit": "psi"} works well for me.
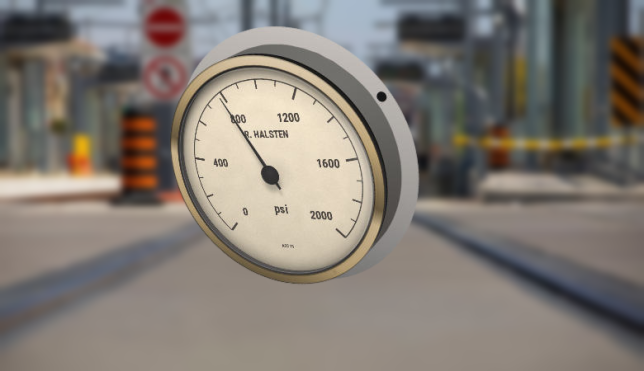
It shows {"value": 800, "unit": "psi"}
